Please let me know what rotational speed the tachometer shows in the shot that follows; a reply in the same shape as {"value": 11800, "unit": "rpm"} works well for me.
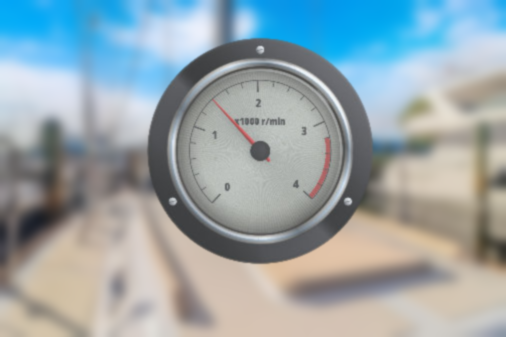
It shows {"value": 1400, "unit": "rpm"}
